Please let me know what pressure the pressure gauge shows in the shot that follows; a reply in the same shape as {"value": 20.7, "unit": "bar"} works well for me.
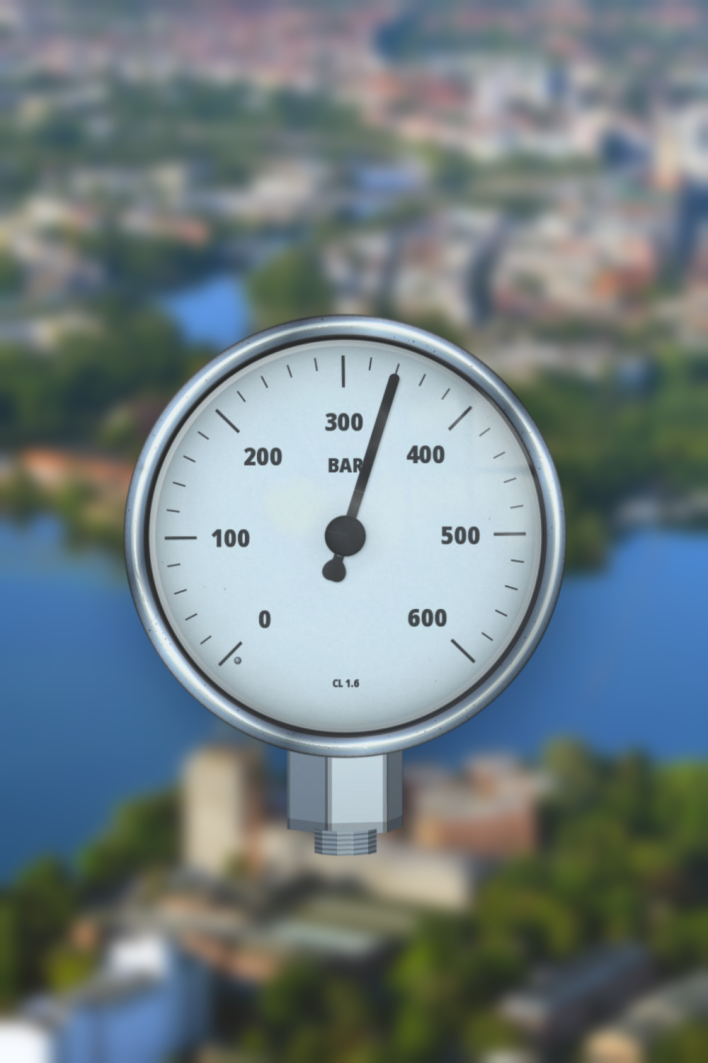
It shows {"value": 340, "unit": "bar"}
